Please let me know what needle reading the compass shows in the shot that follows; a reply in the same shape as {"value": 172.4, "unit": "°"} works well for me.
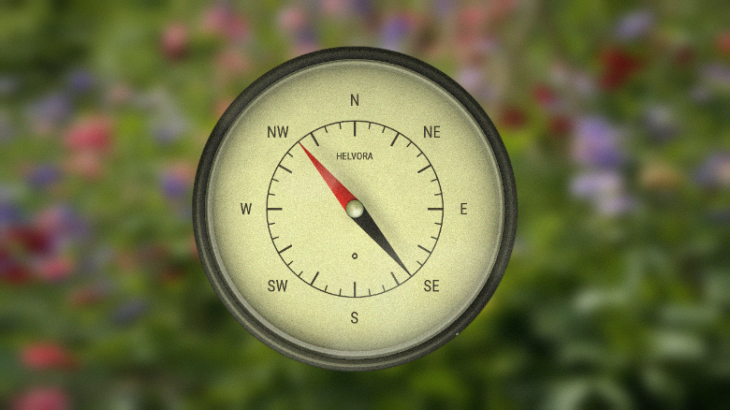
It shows {"value": 320, "unit": "°"}
